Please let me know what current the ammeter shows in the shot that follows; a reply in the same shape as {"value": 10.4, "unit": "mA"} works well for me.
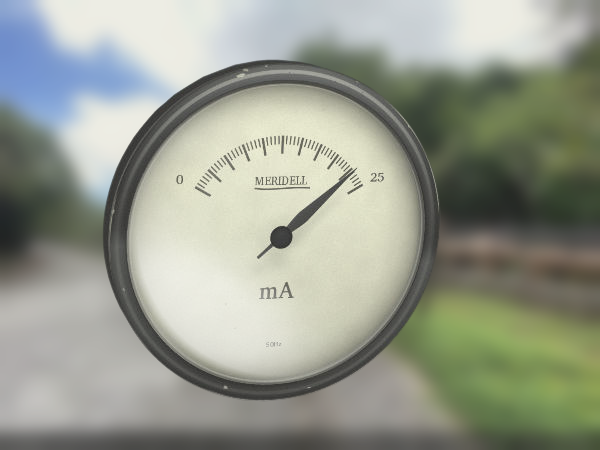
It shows {"value": 22.5, "unit": "mA"}
